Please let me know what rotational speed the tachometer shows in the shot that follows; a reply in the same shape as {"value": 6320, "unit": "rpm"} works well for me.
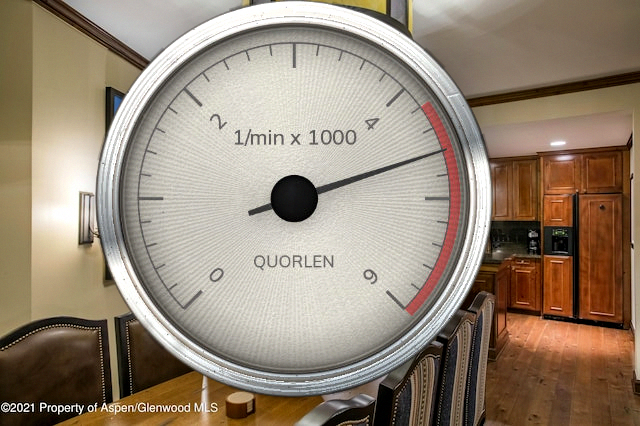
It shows {"value": 4600, "unit": "rpm"}
